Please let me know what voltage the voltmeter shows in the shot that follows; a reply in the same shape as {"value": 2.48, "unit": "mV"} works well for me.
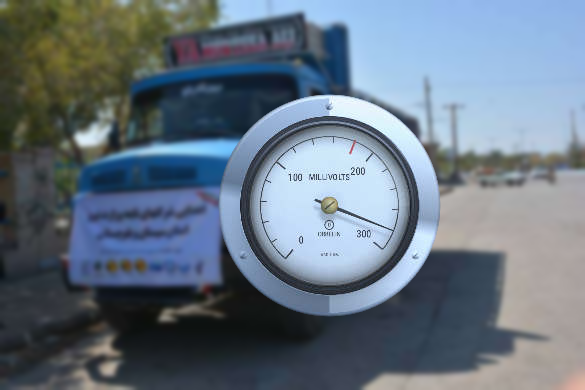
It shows {"value": 280, "unit": "mV"}
